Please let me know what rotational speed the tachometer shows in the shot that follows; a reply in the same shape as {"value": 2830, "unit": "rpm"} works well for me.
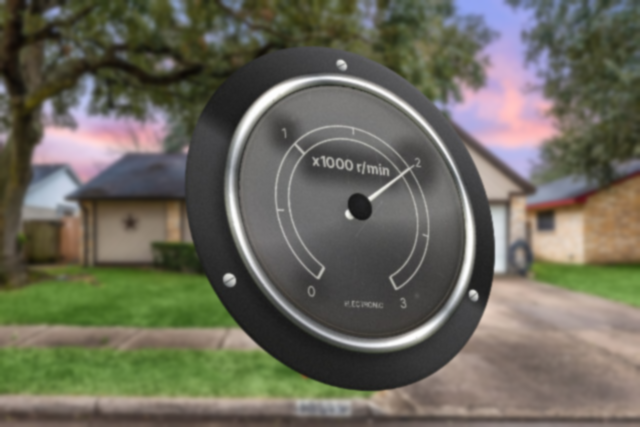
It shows {"value": 2000, "unit": "rpm"}
